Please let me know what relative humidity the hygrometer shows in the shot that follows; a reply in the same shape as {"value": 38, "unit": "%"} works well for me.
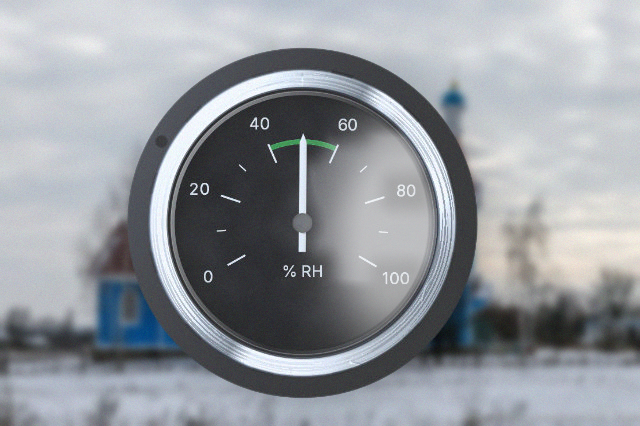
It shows {"value": 50, "unit": "%"}
